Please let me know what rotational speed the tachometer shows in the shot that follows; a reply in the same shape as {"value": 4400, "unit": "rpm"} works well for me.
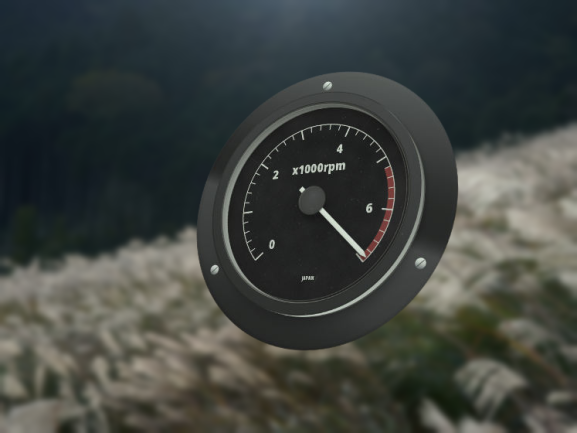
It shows {"value": 6900, "unit": "rpm"}
